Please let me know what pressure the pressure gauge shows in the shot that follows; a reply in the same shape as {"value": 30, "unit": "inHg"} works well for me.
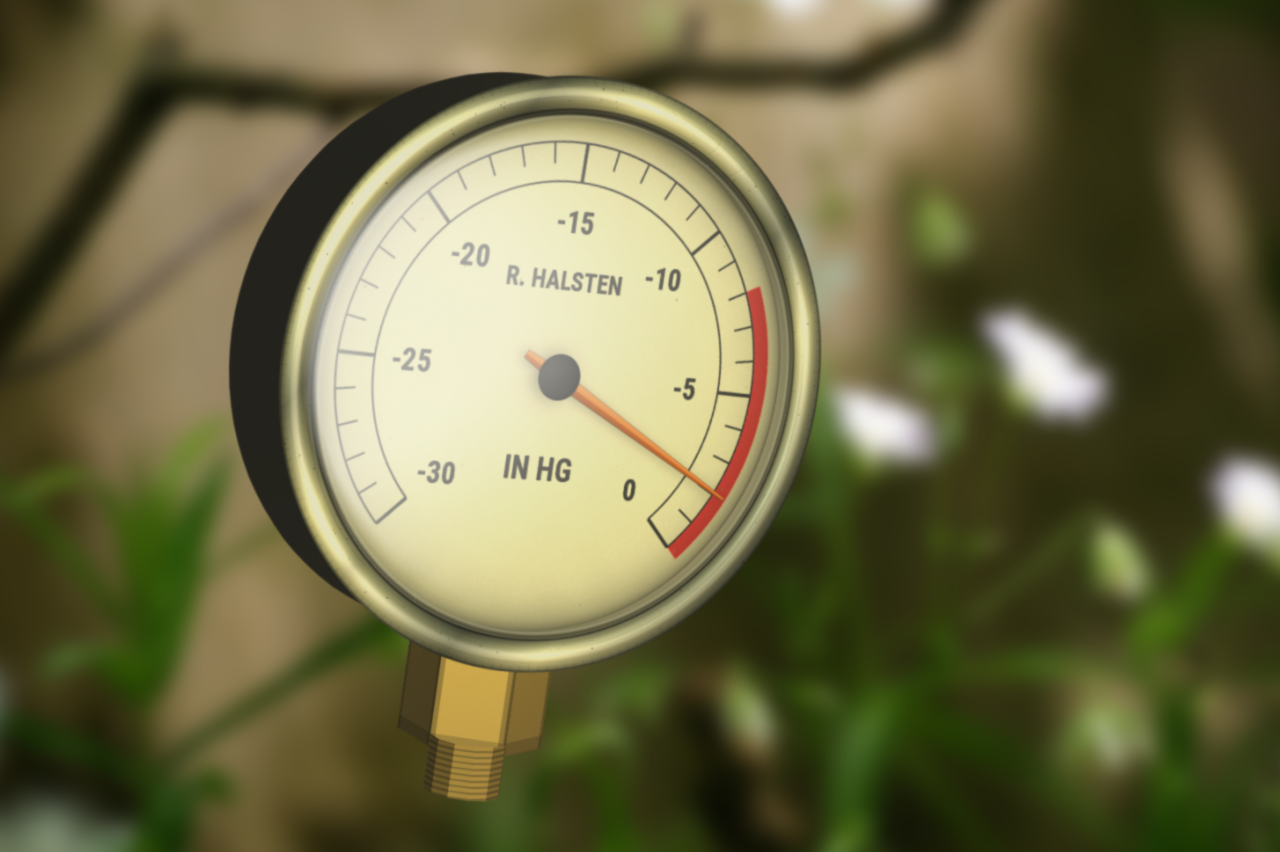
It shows {"value": -2, "unit": "inHg"}
